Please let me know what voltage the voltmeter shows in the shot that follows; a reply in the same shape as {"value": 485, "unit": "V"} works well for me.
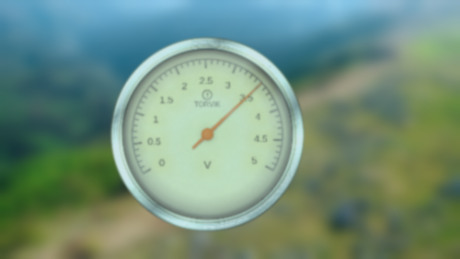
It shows {"value": 3.5, "unit": "V"}
